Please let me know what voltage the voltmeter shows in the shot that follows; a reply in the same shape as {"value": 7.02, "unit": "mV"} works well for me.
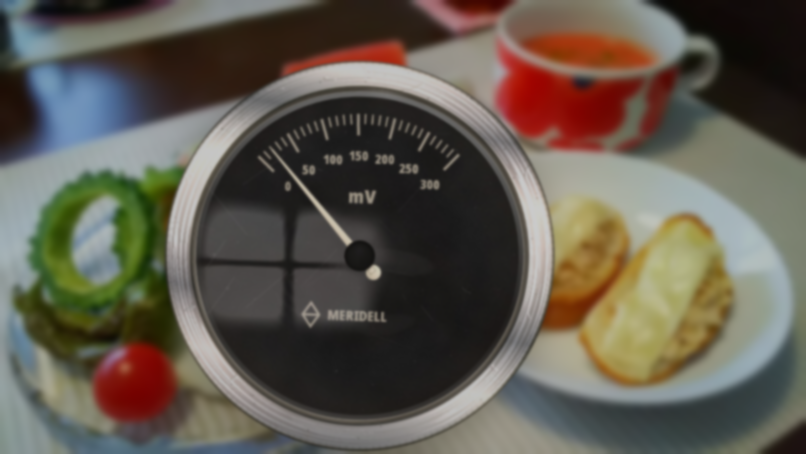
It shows {"value": 20, "unit": "mV"}
